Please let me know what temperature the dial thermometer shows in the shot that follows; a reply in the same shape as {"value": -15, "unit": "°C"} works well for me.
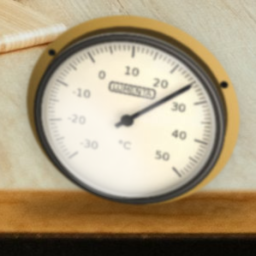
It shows {"value": 25, "unit": "°C"}
